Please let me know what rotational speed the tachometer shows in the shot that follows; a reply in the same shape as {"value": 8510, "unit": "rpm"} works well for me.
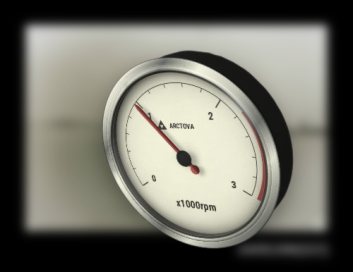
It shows {"value": 1000, "unit": "rpm"}
